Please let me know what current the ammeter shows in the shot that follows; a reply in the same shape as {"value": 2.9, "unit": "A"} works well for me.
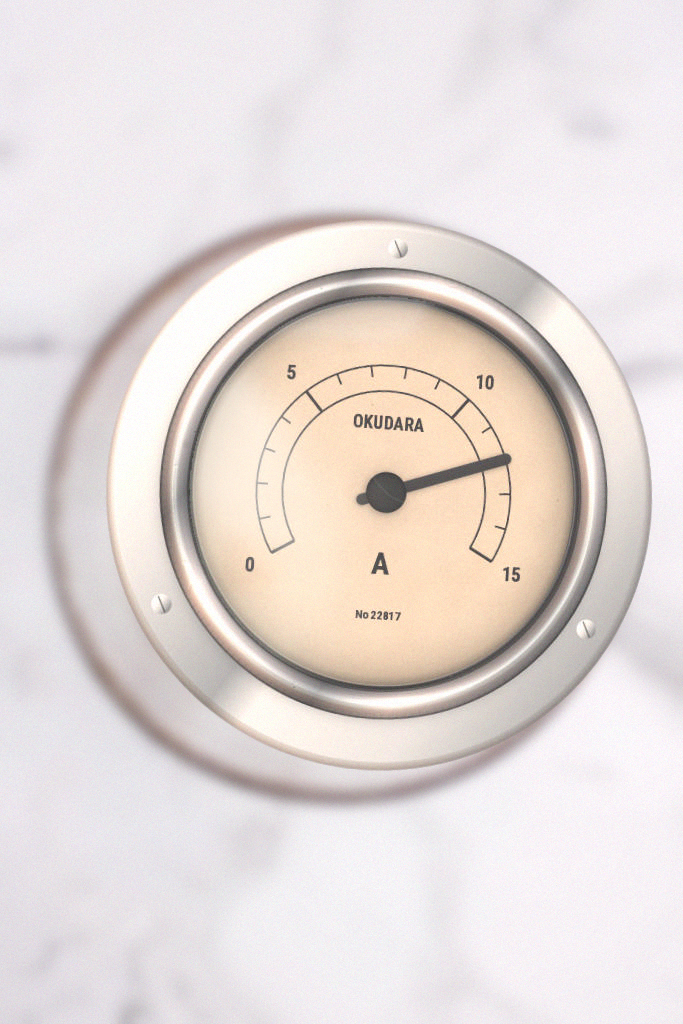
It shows {"value": 12, "unit": "A"}
